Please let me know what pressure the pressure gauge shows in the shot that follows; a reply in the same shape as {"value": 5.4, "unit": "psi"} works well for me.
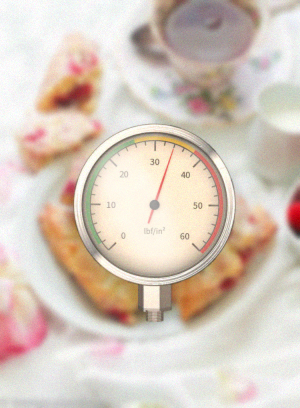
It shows {"value": 34, "unit": "psi"}
